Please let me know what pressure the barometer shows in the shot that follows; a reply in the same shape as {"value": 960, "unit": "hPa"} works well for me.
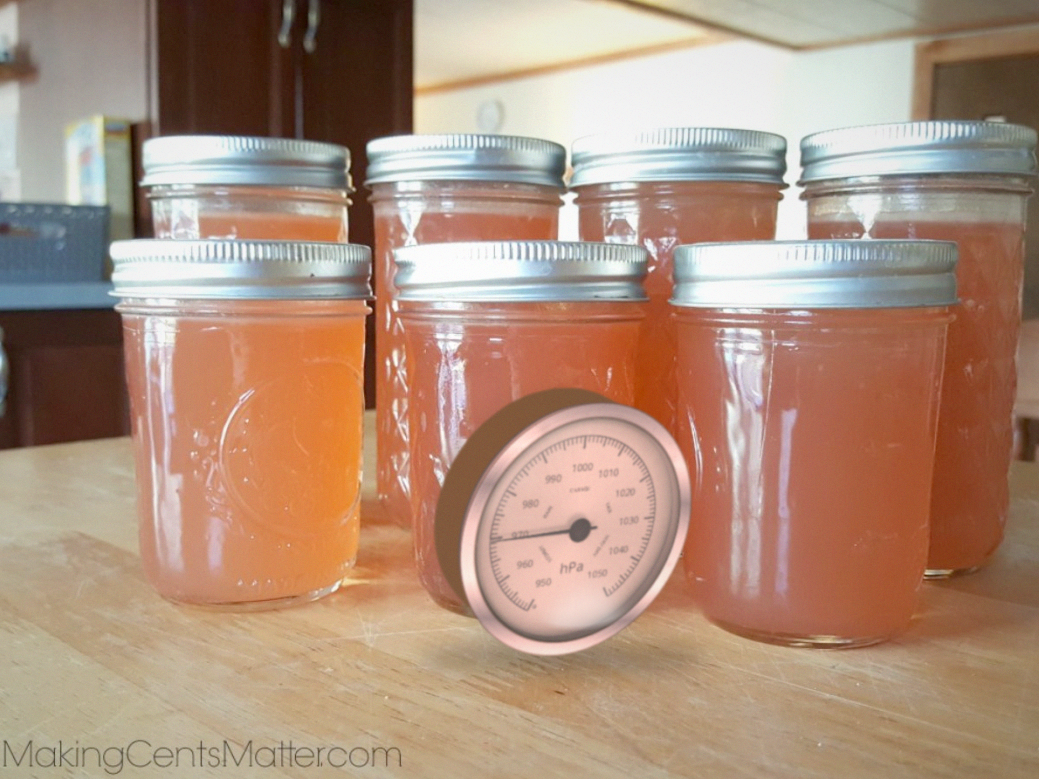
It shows {"value": 970, "unit": "hPa"}
